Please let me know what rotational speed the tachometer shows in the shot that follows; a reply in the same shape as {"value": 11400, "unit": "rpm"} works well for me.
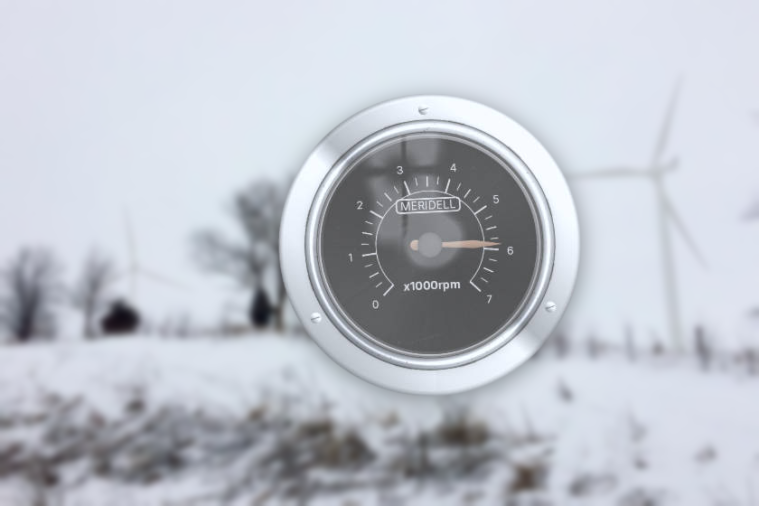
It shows {"value": 5875, "unit": "rpm"}
